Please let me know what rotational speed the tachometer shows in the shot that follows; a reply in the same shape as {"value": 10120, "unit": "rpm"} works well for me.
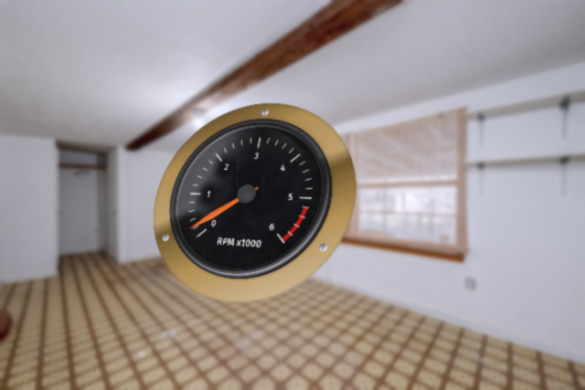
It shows {"value": 200, "unit": "rpm"}
